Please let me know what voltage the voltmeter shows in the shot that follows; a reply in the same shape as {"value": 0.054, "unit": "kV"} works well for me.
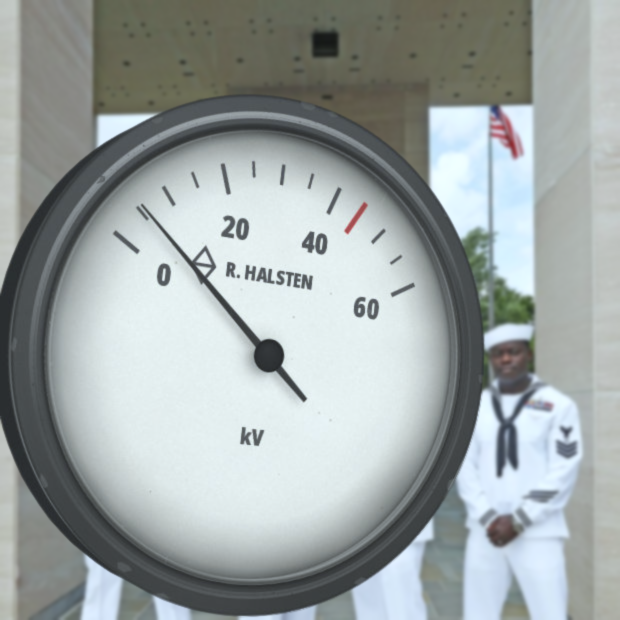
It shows {"value": 5, "unit": "kV"}
